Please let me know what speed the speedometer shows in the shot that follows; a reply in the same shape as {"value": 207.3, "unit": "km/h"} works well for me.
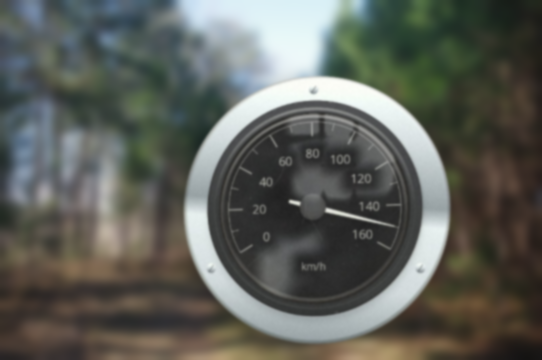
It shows {"value": 150, "unit": "km/h"}
